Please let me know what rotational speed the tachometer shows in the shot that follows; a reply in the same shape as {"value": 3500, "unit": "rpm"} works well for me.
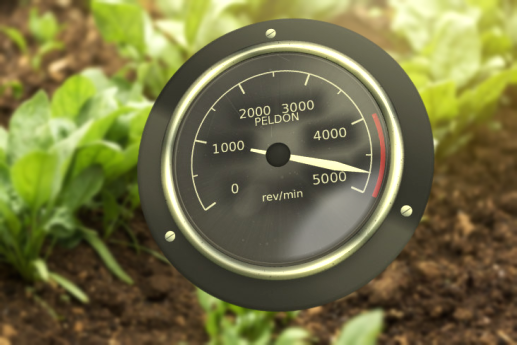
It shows {"value": 4750, "unit": "rpm"}
